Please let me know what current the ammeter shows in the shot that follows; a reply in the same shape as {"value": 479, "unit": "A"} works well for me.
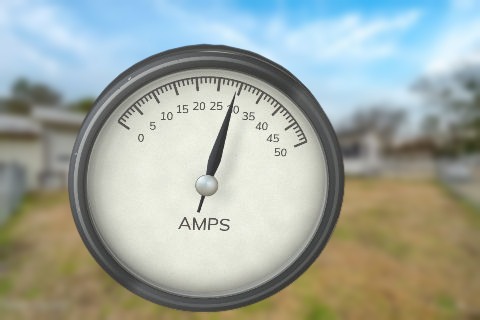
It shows {"value": 29, "unit": "A"}
